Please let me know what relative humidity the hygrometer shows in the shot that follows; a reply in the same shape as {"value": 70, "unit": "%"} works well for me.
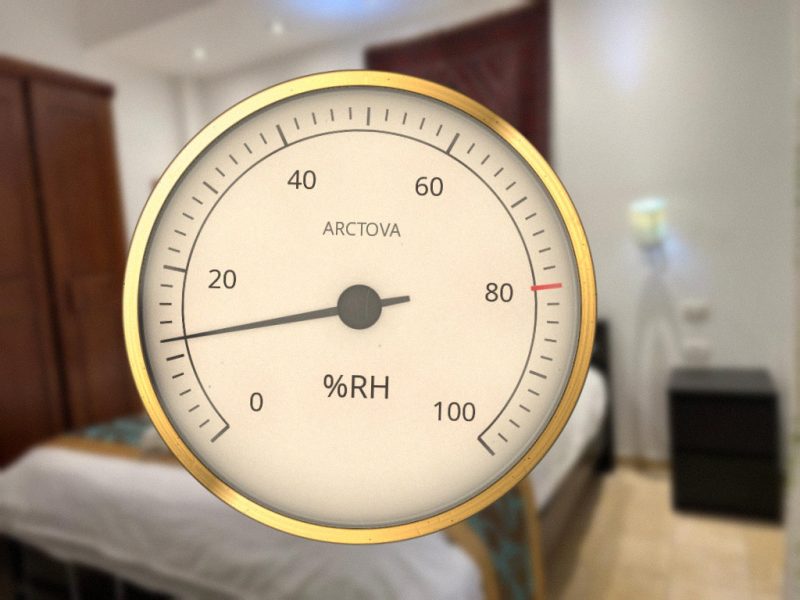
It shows {"value": 12, "unit": "%"}
